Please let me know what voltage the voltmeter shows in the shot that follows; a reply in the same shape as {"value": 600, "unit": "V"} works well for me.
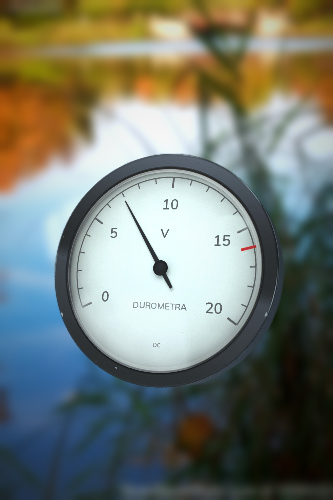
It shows {"value": 7, "unit": "V"}
